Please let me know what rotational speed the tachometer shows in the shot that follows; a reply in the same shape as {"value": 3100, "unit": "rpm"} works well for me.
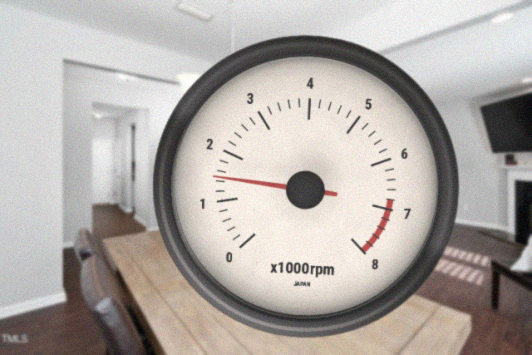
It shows {"value": 1500, "unit": "rpm"}
